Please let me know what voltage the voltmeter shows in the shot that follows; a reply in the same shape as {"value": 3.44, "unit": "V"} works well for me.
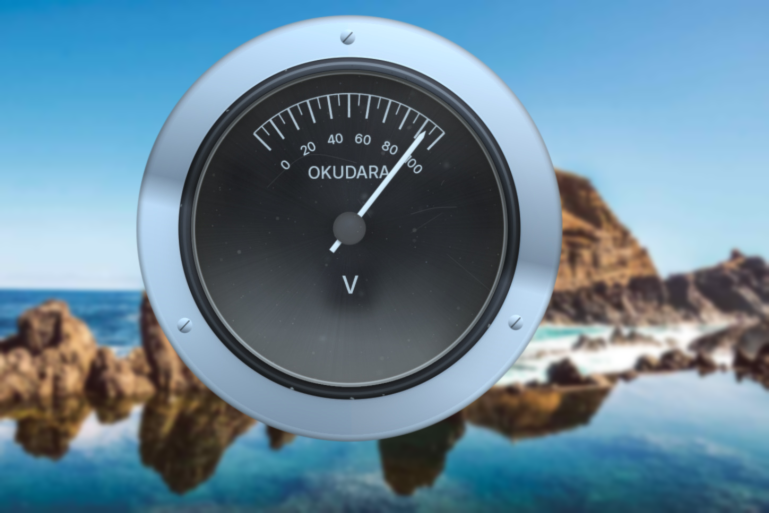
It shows {"value": 92.5, "unit": "V"}
